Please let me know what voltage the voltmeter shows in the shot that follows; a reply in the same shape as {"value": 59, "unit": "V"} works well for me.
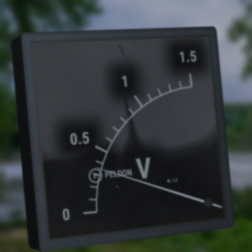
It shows {"value": 0.35, "unit": "V"}
